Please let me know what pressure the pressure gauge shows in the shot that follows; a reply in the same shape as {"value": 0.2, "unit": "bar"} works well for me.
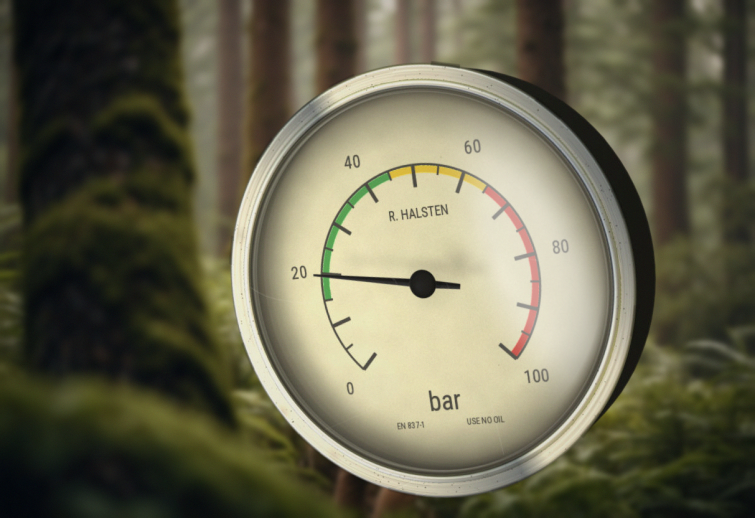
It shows {"value": 20, "unit": "bar"}
